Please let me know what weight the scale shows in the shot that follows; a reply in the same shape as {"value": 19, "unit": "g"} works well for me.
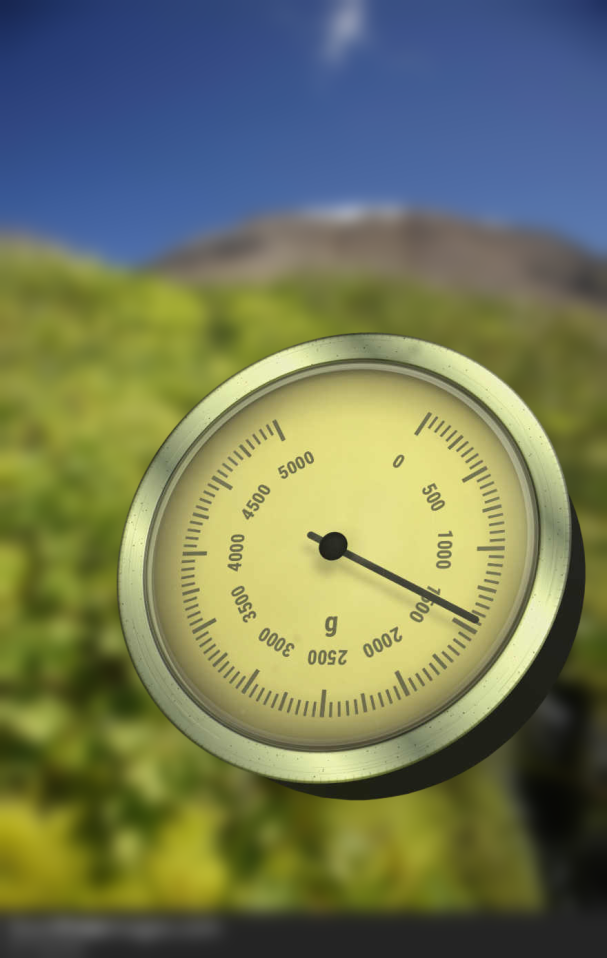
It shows {"value": 1450, "unit": "g"}
